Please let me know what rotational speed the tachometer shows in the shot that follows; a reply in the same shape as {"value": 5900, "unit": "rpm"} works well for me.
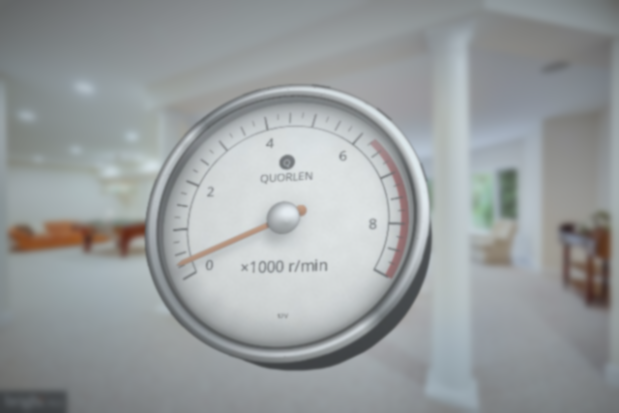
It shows {"value": 250, "unit": "rpm"}
